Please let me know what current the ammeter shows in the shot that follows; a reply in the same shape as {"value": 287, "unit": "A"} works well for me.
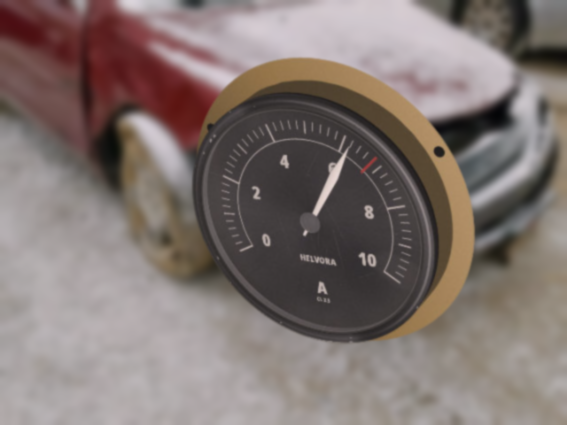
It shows {"value": 6.2, "unit": "A"}
